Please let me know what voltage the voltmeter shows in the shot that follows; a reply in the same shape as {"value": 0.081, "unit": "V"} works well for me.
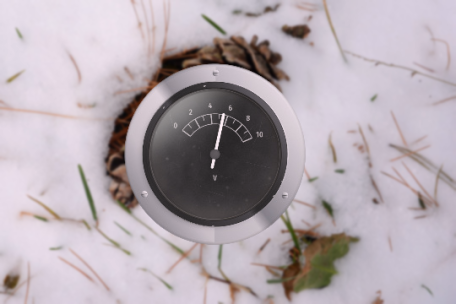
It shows {"value": 5.5, "unit": "V"}
